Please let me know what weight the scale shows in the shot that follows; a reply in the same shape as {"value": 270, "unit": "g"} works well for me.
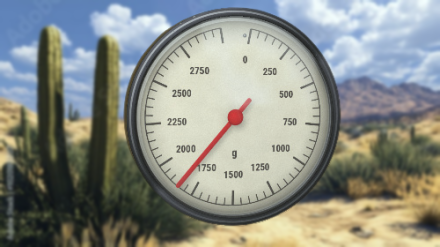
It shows {"value": 1850, "unit": "g"}
